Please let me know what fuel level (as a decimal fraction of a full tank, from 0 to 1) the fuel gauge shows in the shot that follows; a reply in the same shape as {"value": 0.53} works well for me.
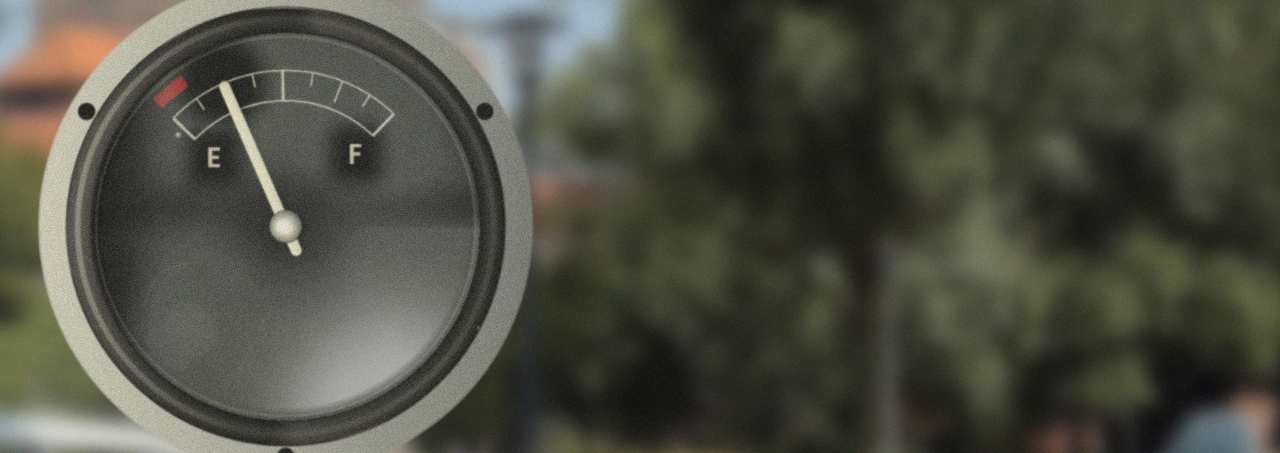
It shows {"value": 0.25}
